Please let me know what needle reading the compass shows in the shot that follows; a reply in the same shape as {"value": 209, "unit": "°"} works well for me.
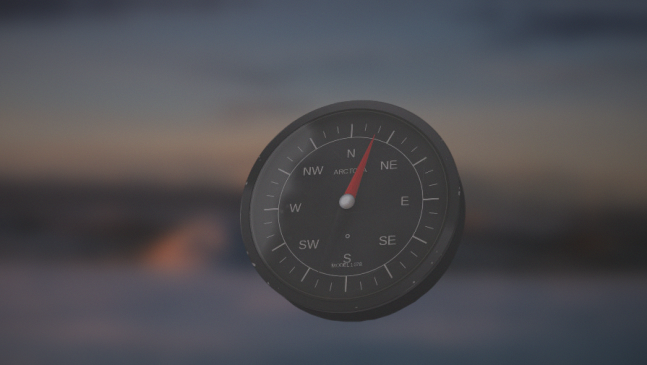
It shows {"value": 20, "unit": "°"}
